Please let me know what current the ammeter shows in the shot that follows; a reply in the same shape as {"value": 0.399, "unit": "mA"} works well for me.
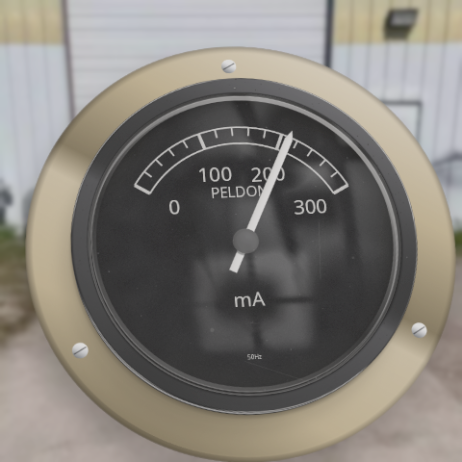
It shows {"value": 210, "unit": "mA"}
